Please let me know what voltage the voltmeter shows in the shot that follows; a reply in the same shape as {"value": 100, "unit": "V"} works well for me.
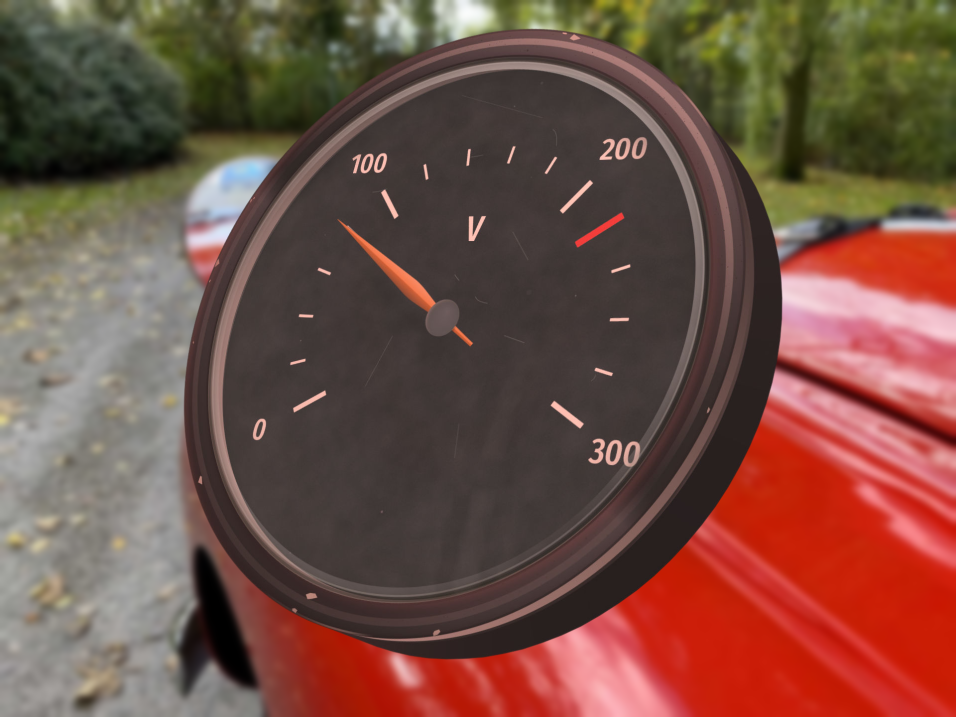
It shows {"value": 80, "unit": "V"}
